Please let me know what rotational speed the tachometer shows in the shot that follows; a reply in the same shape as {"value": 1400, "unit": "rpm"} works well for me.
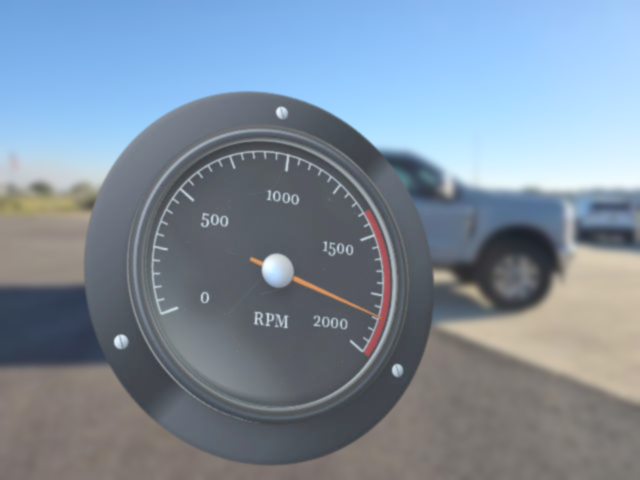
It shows {"value": 1850, "unit": "rpm"}
